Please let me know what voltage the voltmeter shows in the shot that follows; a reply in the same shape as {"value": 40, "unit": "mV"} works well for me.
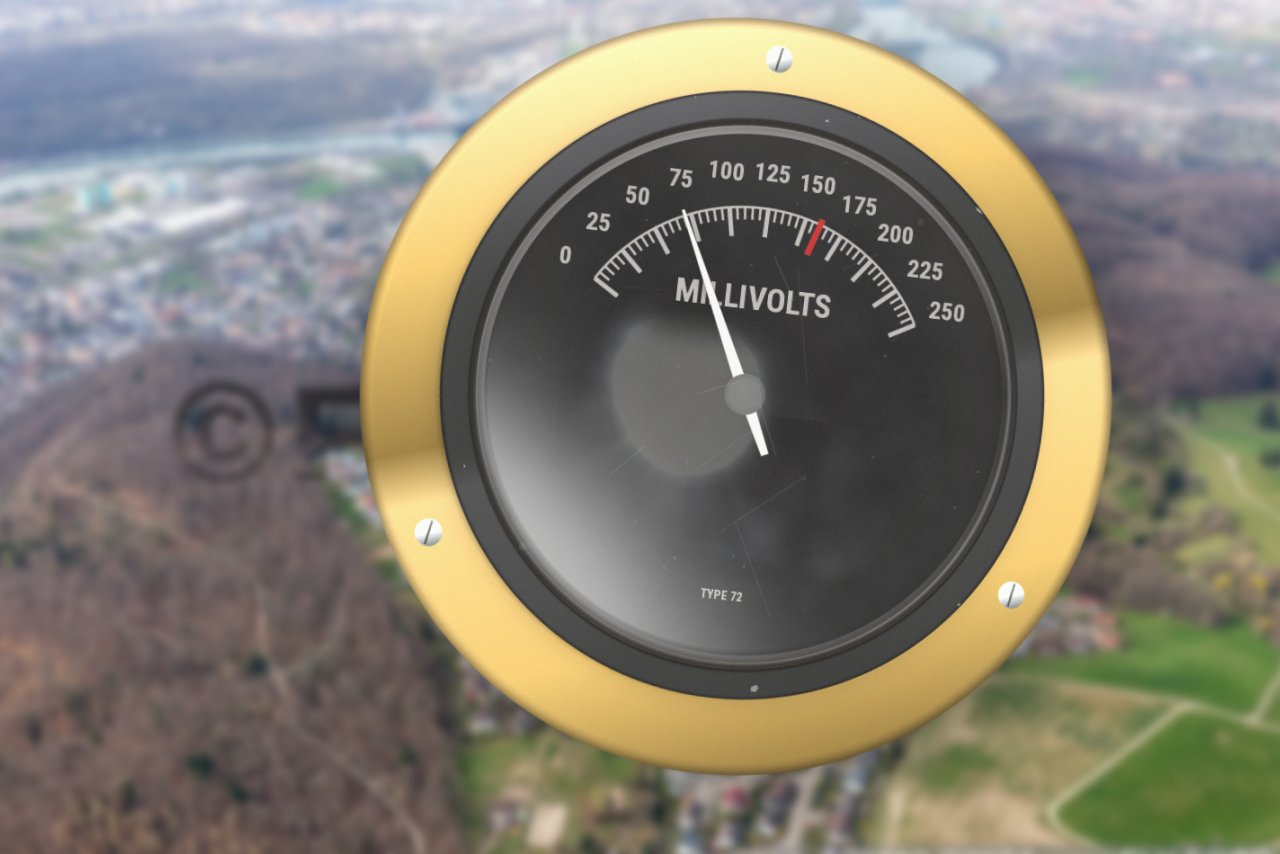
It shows {"value": 70, "unit": "mV"}
